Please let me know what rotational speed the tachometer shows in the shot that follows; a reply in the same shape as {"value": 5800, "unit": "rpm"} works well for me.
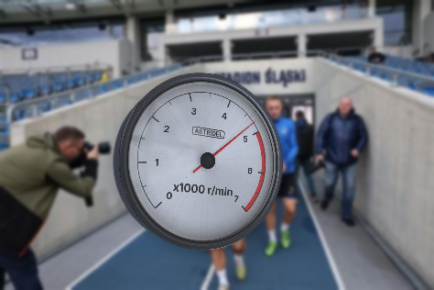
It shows {"value": 4750, "unit": "rpm"}
